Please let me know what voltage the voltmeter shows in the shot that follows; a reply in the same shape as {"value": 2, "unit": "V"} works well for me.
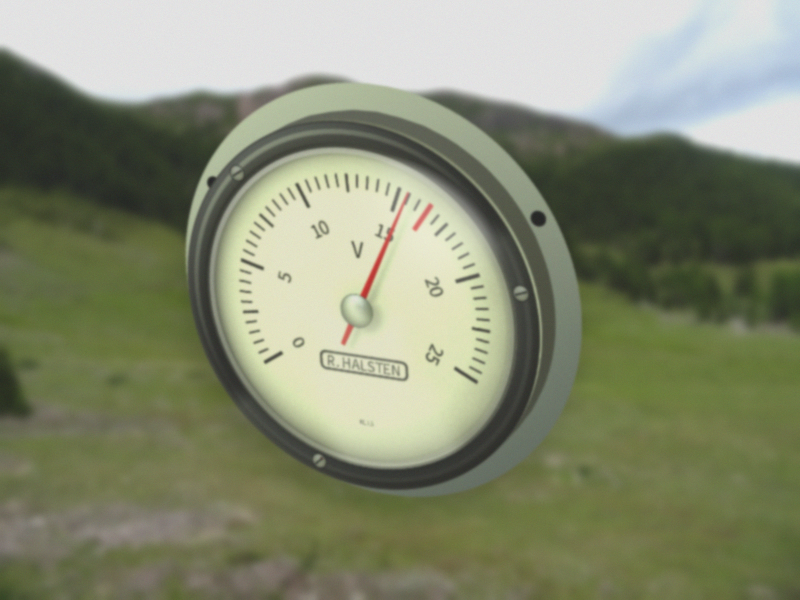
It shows {"value": 15.5, "unit": "V"}
